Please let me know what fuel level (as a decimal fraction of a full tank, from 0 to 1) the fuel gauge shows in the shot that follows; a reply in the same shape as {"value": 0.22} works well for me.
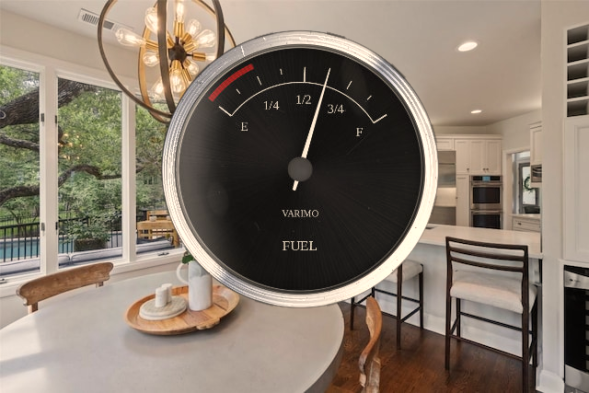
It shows {"value": 0.625}
